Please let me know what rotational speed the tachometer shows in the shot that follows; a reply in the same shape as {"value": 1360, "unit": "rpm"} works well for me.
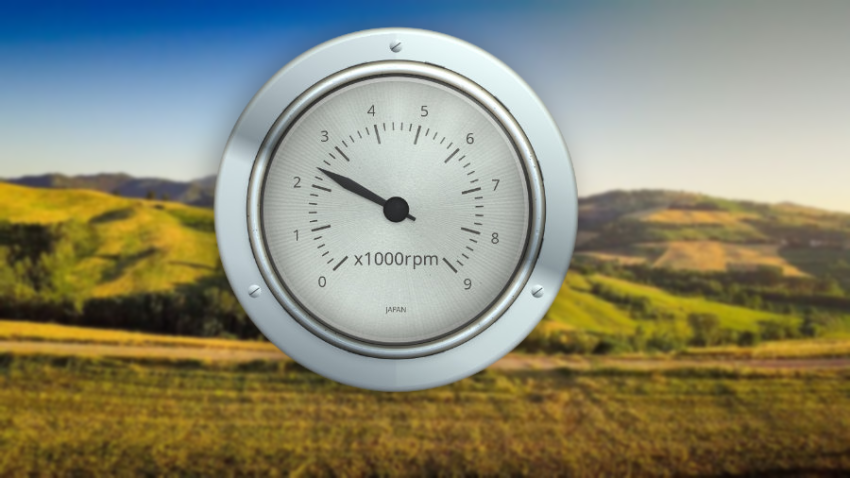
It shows {"value": 2400, "unit": "rpm"}
